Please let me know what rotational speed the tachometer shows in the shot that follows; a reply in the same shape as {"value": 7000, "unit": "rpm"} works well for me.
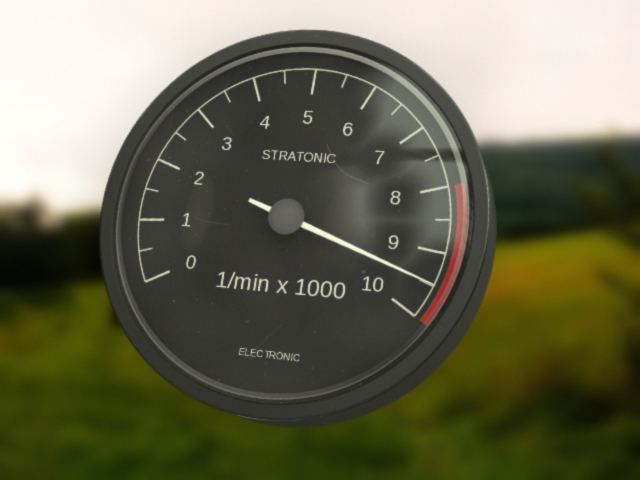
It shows {"value": 9500, "unit": "rpm"}
